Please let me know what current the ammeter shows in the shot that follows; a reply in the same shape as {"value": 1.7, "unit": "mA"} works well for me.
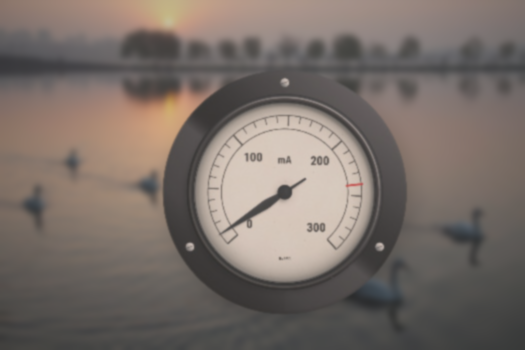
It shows {"value": 10, "unit": "mA"}
